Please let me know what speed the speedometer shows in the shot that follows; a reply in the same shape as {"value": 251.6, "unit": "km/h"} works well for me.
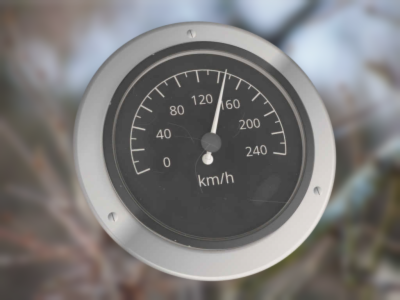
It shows {"value": 145, "unit": "km/h"}
